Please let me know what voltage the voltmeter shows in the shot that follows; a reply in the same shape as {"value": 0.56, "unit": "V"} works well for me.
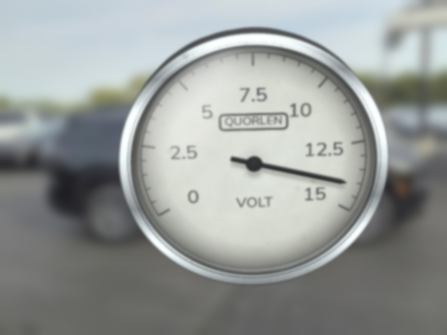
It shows {"value": 14, "unit": "V"}
